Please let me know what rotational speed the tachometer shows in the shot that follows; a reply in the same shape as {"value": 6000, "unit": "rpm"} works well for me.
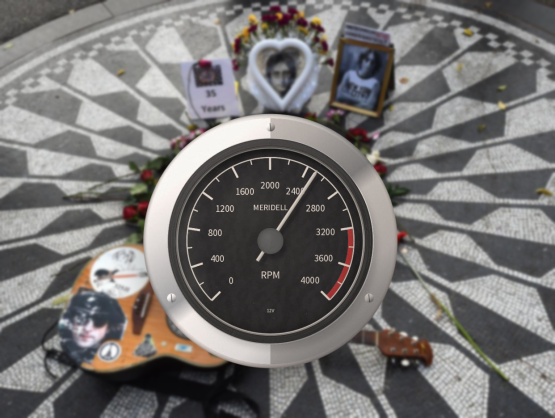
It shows {"value": 2500, "unit": "rpm"}
